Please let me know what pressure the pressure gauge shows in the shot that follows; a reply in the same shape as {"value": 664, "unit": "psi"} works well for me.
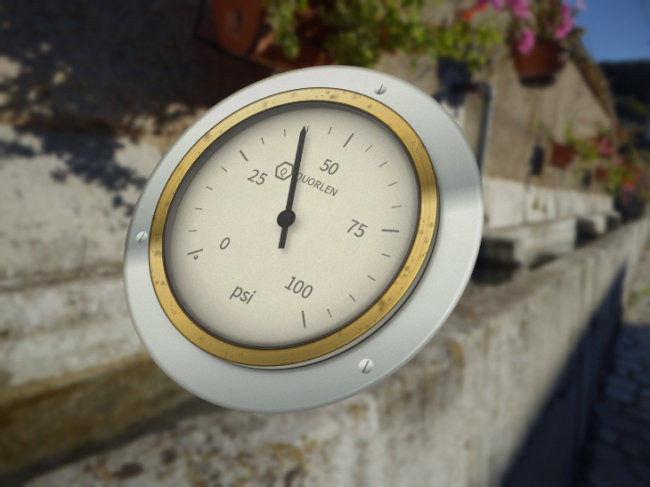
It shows {"value": 40, "unit": "psi"}
